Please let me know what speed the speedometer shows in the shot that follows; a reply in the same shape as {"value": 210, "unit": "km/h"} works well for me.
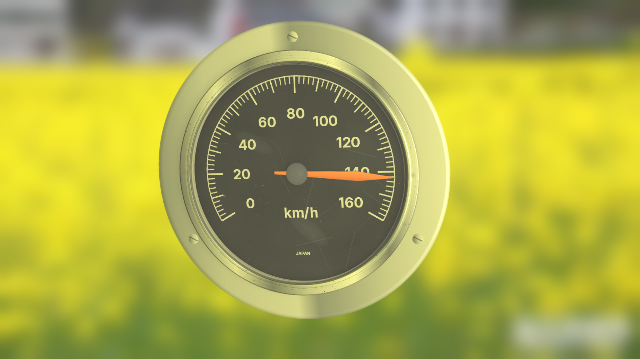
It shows {"value": 142, "unit": "km/h"}
